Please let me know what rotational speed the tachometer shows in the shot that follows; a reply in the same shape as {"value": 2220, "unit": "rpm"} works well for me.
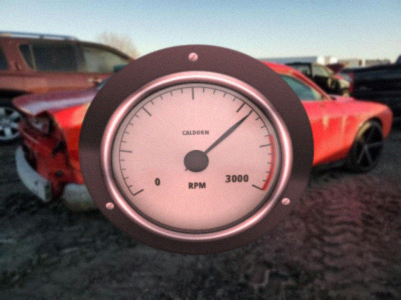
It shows {"value": 2100, "unit": "rpm"}
